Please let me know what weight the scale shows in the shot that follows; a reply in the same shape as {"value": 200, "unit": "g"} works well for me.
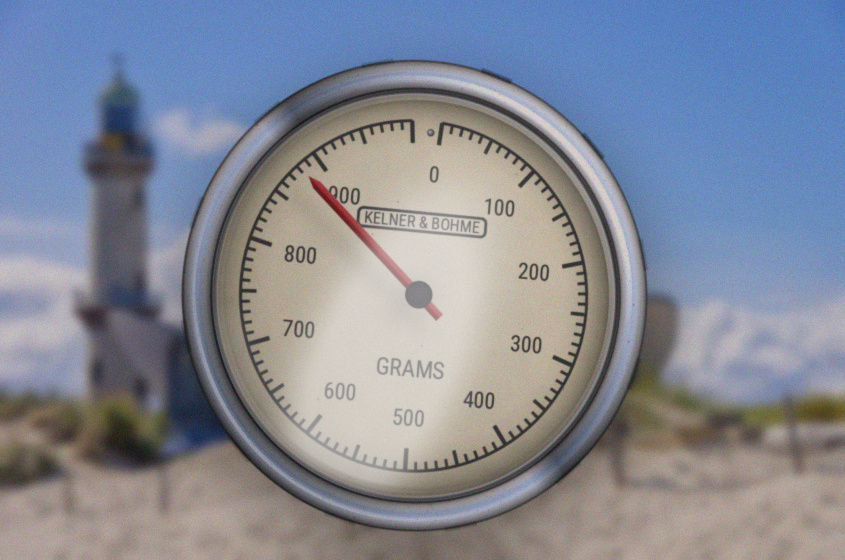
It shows {"value": 880, "unit": "g"}
